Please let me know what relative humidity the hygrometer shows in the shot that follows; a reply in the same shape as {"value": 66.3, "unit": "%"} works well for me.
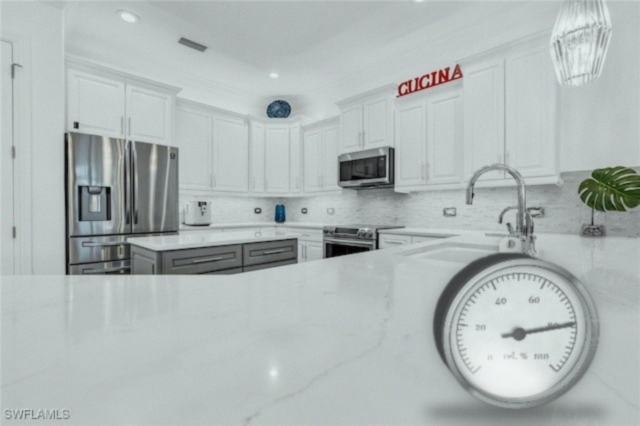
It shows {"value": 80, "unit": "%"}
